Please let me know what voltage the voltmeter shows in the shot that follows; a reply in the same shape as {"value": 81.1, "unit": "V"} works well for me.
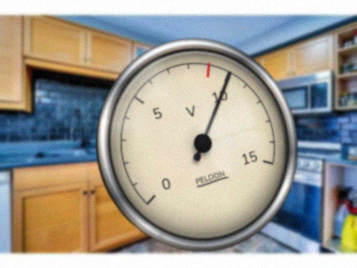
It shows {"value": 10, "unit": "V"}
